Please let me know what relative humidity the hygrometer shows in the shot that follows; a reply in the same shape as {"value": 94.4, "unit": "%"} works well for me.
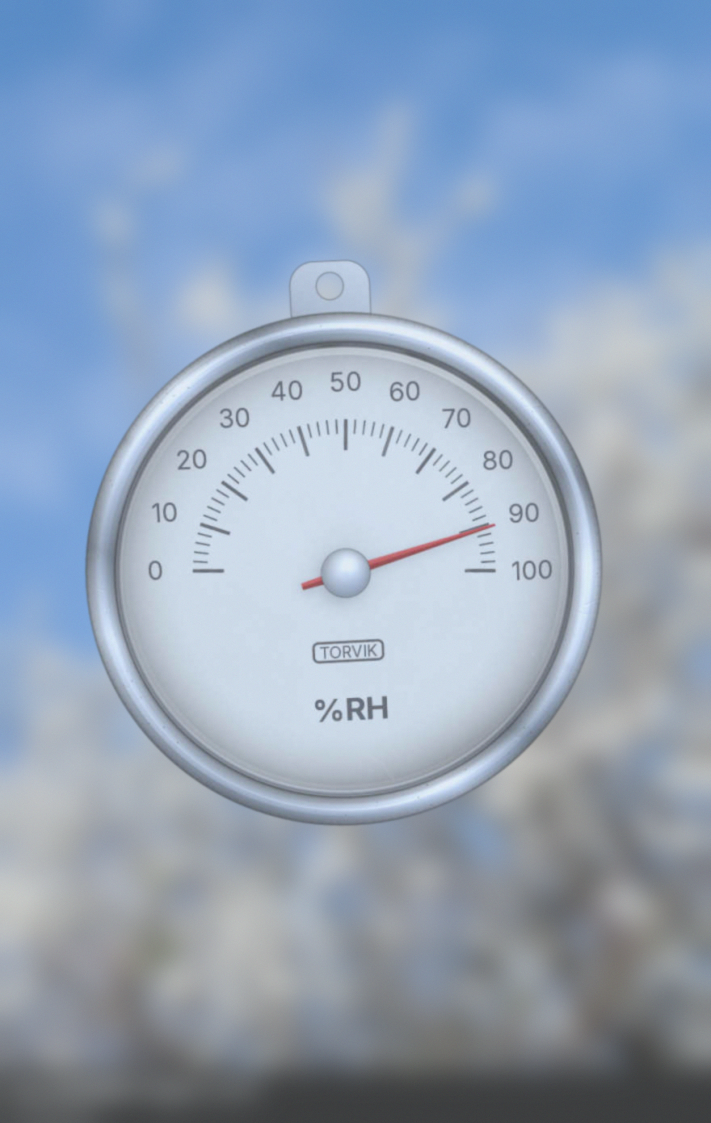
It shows {"value": 90, "unit": "%"}
